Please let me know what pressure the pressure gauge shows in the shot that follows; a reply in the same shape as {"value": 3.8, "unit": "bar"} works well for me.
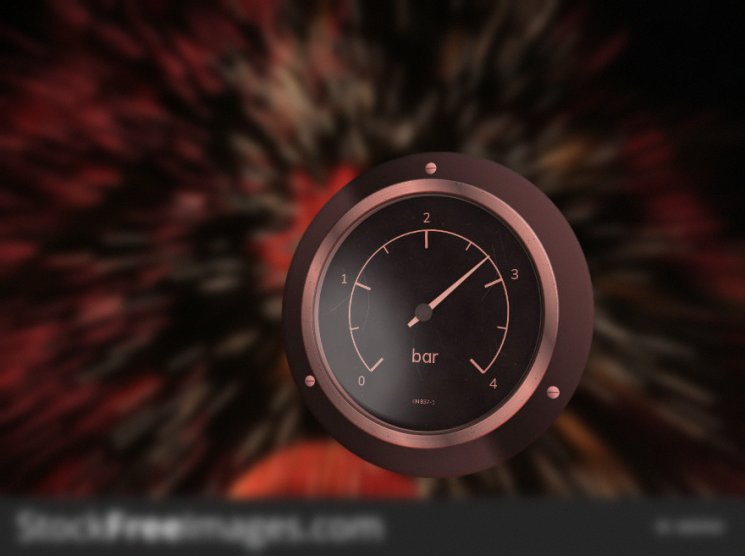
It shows {"value": 2.75, "unit": "bar"}
